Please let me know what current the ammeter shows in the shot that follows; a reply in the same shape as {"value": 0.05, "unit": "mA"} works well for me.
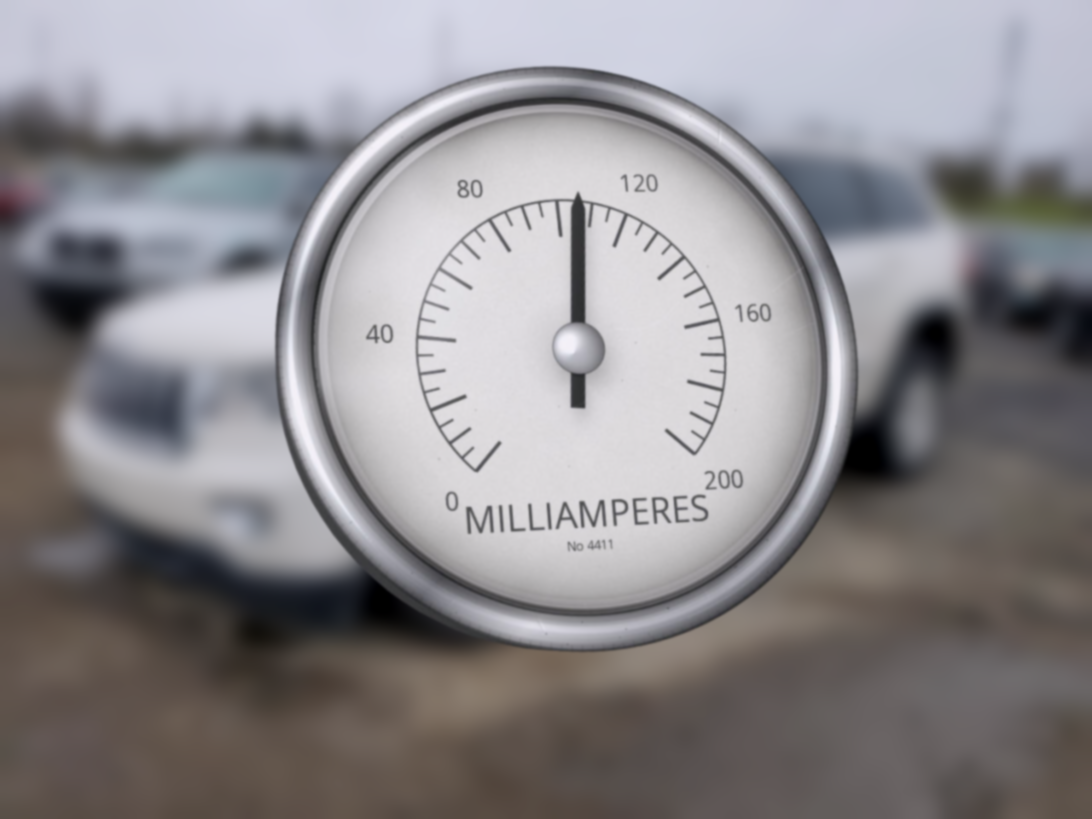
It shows {"value": 105, "unit": "mA"}
